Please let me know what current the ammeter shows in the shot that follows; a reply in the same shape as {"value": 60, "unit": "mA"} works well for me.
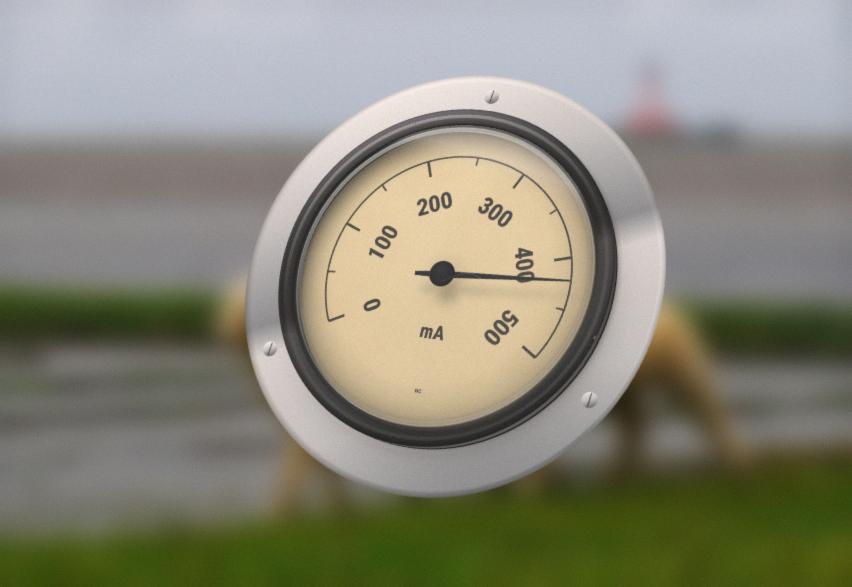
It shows {"value": 425, "unit": "mA"}
